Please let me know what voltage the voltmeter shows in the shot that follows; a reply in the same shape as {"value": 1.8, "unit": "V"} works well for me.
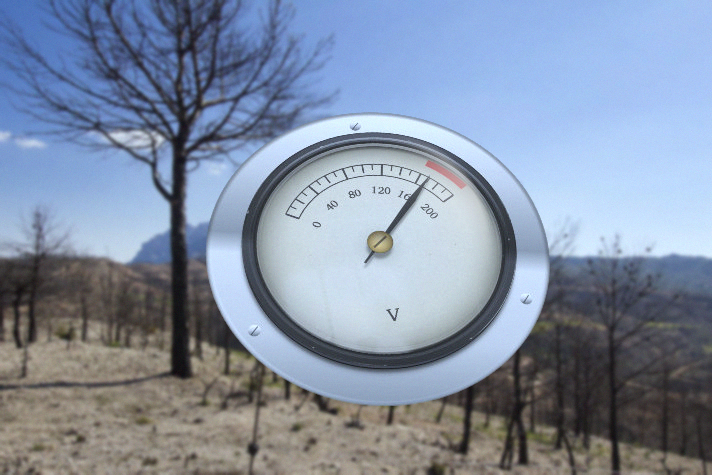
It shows {"value": 170, "unit": "V"}
